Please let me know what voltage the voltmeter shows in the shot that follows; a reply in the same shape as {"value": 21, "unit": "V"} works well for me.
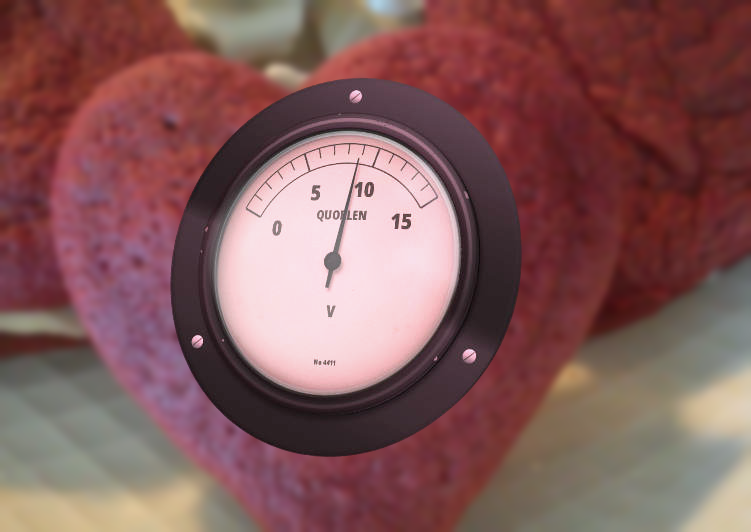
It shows {"value": 9, "unit": "V"}
